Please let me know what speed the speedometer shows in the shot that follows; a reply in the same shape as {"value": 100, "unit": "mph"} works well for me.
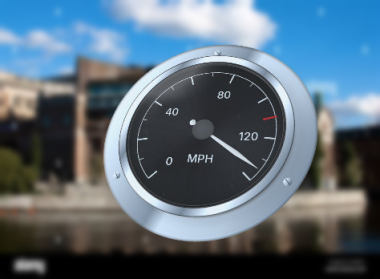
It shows {"value": 135, "unit": "mph"}
